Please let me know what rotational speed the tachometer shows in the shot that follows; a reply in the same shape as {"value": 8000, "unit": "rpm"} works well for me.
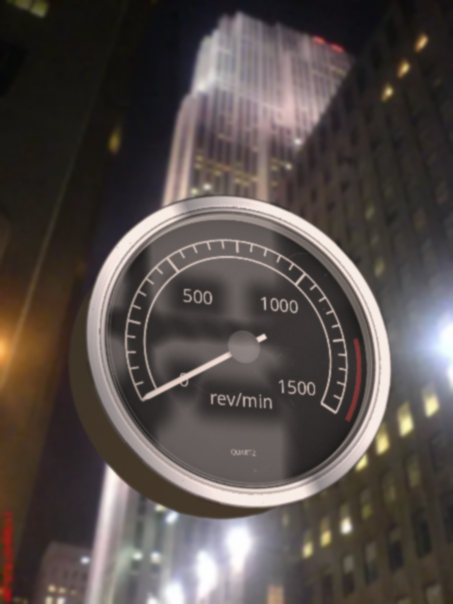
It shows {"value": 0, "unit": "rpm"}
